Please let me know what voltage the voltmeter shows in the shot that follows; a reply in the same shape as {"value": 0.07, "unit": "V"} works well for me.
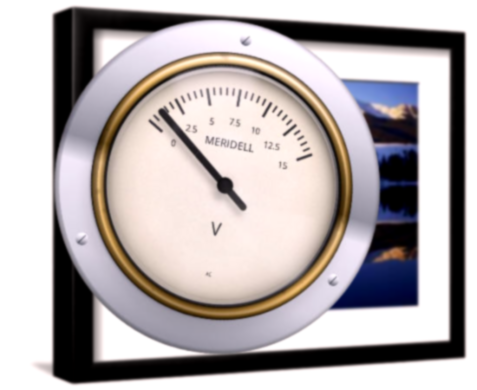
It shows {"value": 1, "unit": "V"}
